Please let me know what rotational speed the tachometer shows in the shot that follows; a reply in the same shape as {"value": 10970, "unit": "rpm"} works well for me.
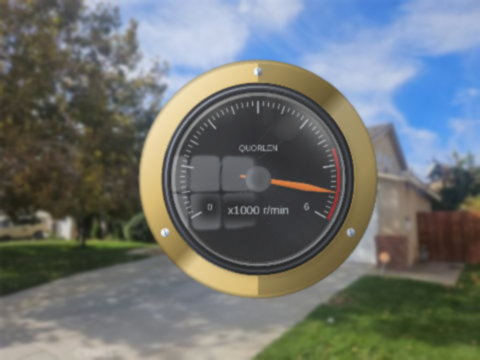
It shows {"value": 5500, "unit": "rpm"}
